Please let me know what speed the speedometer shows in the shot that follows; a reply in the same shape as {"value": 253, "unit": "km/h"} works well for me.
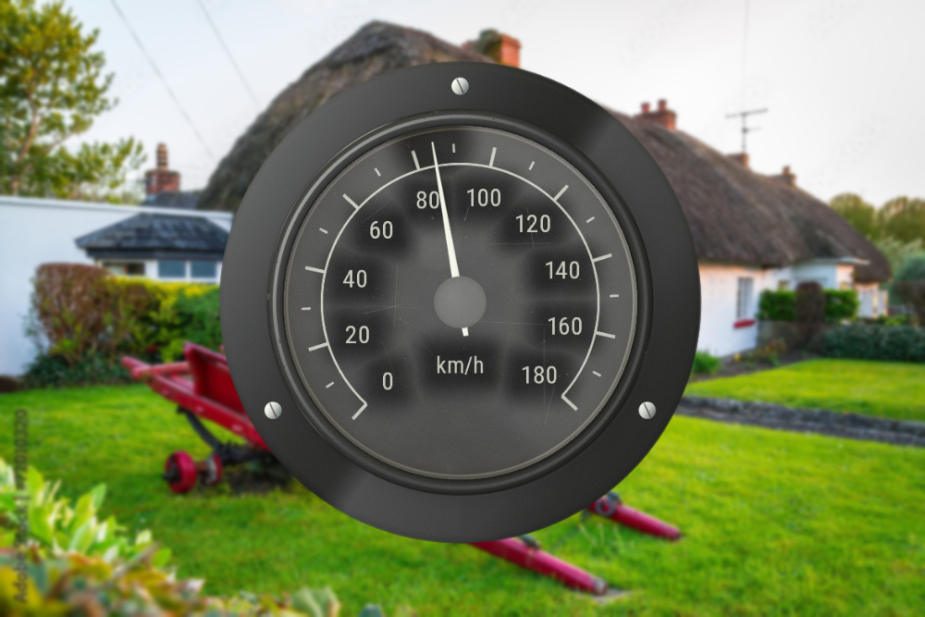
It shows {"value": 85, "unit": "km/h"}
